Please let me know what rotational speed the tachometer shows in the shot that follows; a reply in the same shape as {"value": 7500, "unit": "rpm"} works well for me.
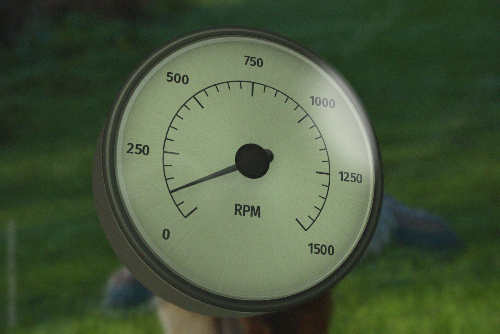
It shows {"value": 100, "unit": "rpm"}
